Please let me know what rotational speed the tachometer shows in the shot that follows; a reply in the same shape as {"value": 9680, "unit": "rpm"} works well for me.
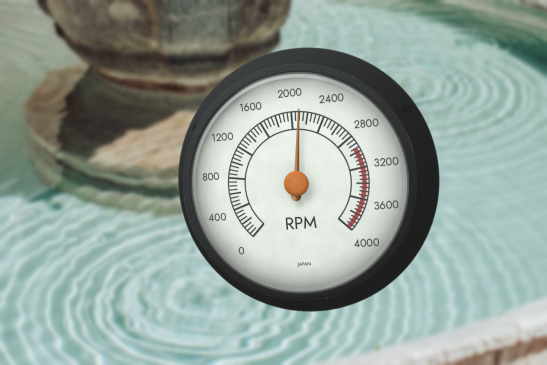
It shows {"value": 2100, "unit": "rpm"}
